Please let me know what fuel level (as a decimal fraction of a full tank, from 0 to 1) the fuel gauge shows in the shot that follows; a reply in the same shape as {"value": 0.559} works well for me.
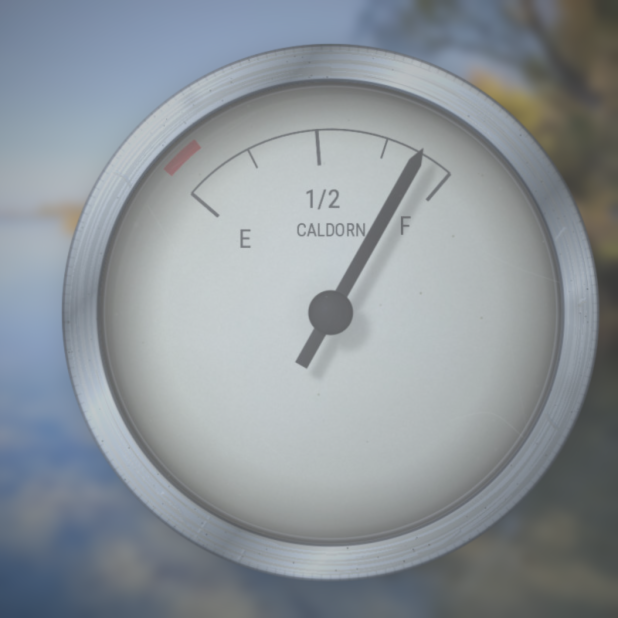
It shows {"value": 0.875}
